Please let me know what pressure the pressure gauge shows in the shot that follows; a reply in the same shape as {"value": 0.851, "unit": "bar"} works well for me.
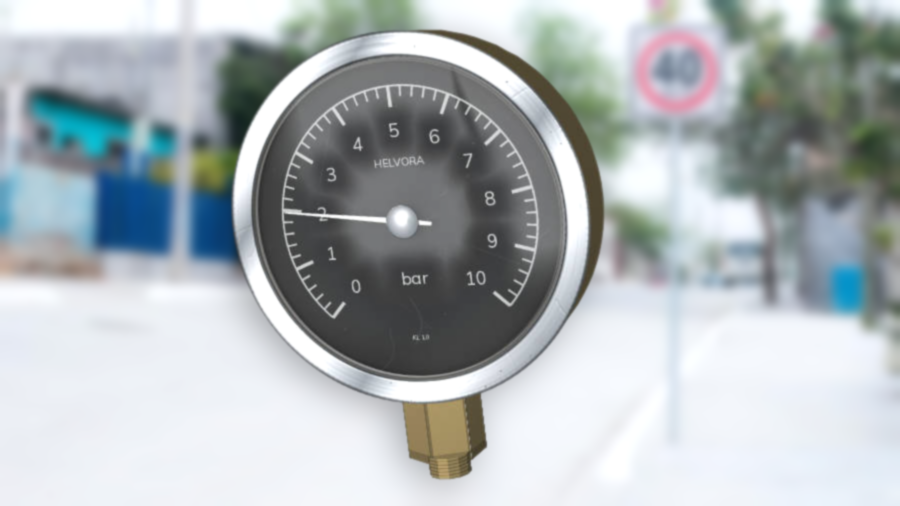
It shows {"value": 2, "unit": "bar"}
